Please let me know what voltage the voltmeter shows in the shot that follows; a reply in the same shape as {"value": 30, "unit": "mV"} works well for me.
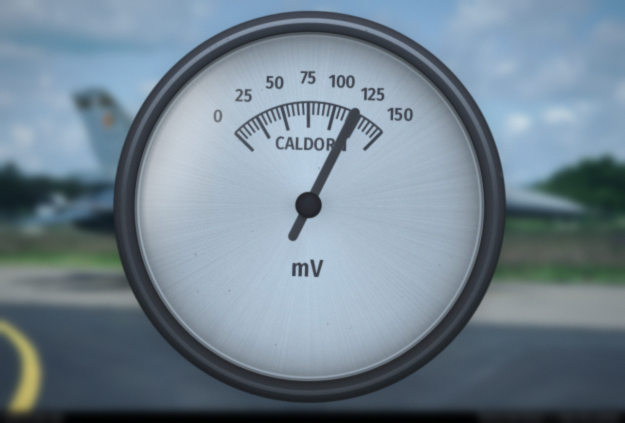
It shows {"value": 120, "unit": "mV"}
